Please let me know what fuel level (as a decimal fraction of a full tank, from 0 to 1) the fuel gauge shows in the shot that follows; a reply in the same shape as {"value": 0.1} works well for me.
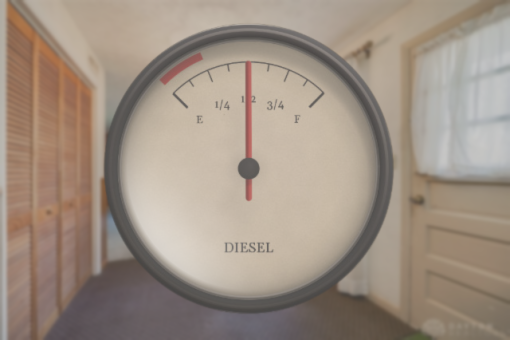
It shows {"value": 0.5}
